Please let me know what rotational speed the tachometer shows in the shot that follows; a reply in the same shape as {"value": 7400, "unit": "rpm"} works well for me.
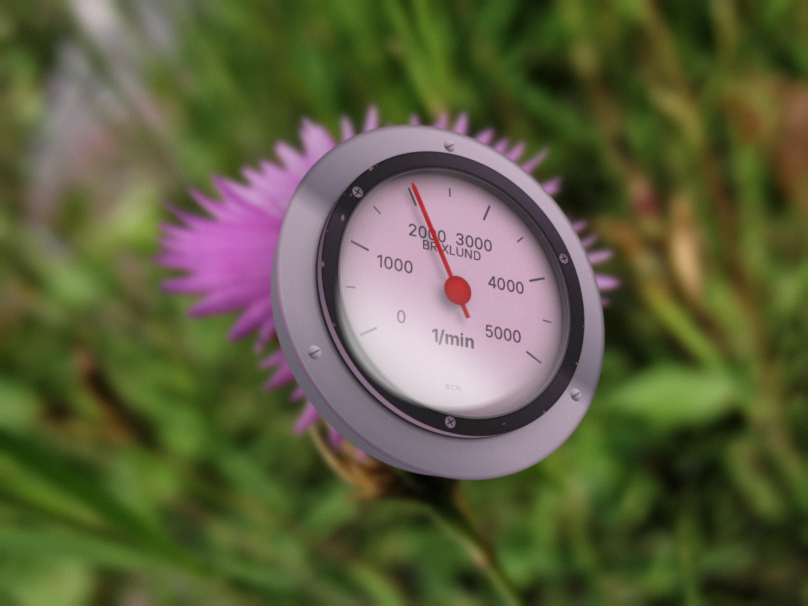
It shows {"value": 2000, "unit": "rpm"}
